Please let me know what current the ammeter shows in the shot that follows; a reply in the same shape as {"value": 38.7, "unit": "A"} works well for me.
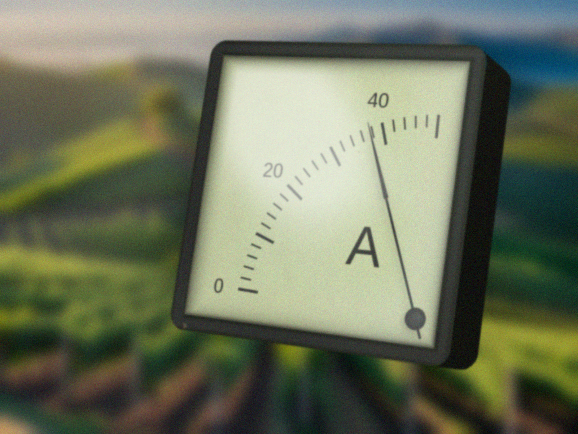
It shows {"value": 38, "unit": "A"}
